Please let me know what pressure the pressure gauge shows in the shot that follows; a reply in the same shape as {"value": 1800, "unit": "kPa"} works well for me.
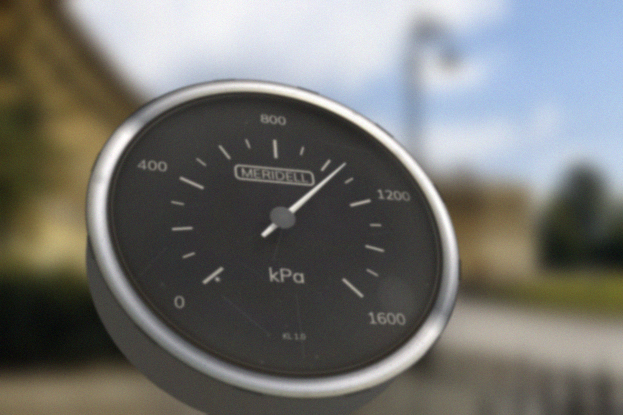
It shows {"value": 1050, "unit": "kPa"}
